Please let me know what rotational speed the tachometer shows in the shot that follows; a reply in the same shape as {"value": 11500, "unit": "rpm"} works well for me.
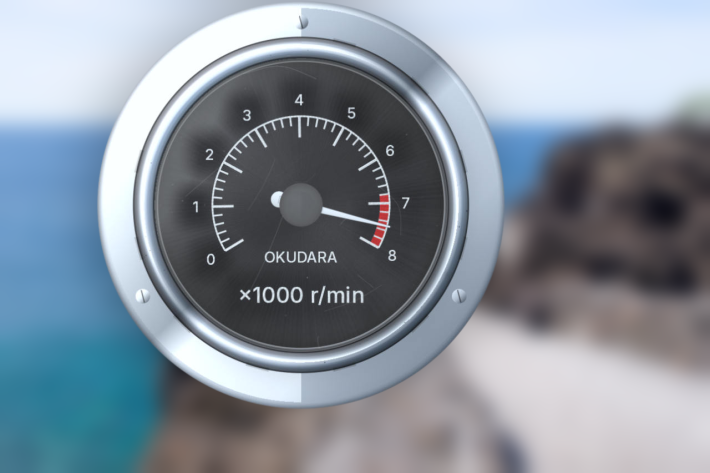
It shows {"value": 7500, "unit": "rpm"}
